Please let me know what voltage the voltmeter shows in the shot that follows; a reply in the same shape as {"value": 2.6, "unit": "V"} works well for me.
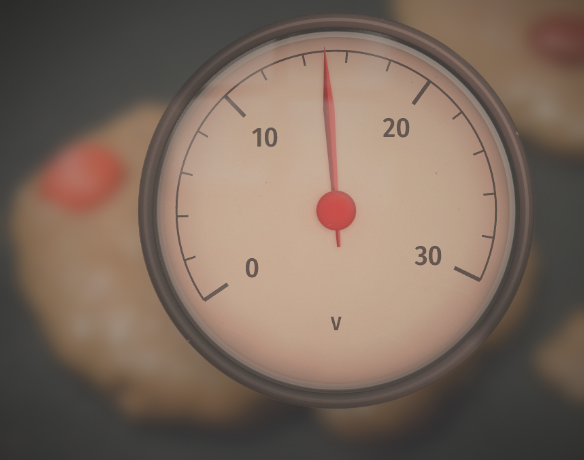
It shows {"value": 15, "unit": "V"}
